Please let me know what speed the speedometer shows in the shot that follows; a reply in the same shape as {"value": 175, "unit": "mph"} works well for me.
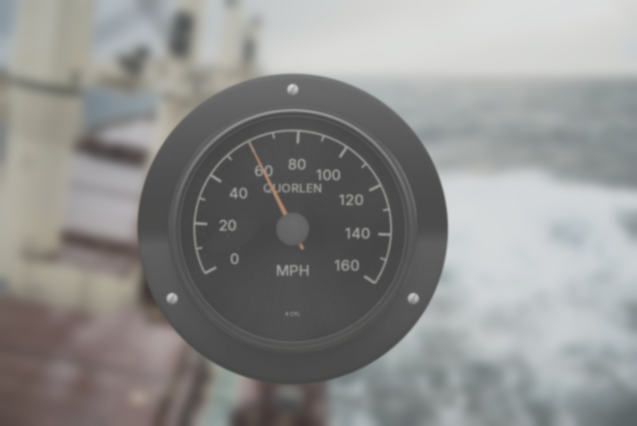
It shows {"value": 60, "unit": "mph"}
